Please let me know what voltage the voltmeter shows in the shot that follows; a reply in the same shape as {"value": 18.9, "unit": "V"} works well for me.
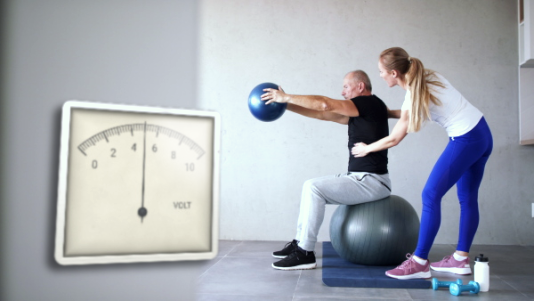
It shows {"value": 5, "unit": "V"}
